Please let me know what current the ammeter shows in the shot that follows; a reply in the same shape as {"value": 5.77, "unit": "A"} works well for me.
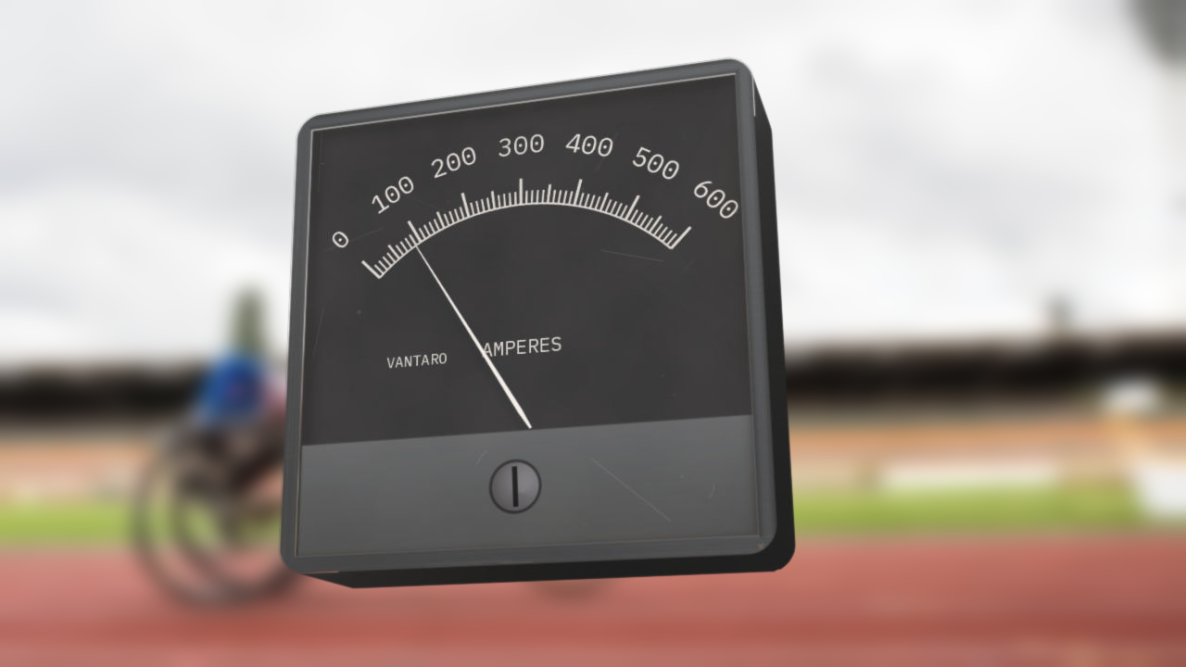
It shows {"value": 90, "unit": "A"}
